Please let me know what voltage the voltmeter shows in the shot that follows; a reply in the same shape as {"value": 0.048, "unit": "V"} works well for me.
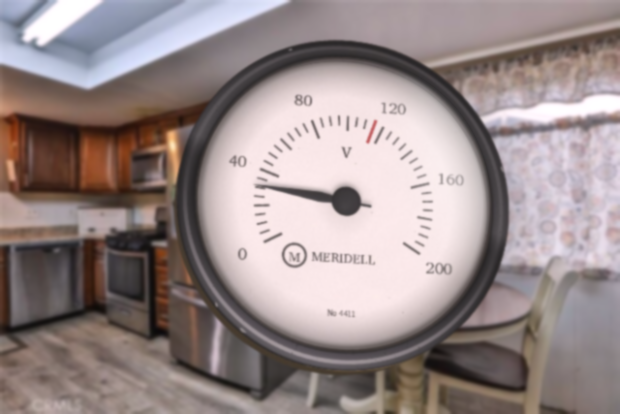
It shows {"value": 30, "unit": "V"}
